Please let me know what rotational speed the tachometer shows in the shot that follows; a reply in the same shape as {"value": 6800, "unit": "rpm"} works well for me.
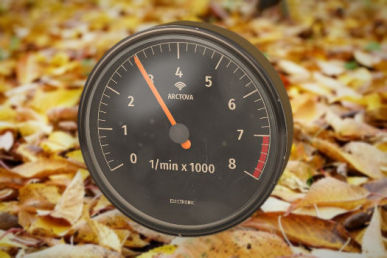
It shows {"value": 3000, "unit": "rpm"}
